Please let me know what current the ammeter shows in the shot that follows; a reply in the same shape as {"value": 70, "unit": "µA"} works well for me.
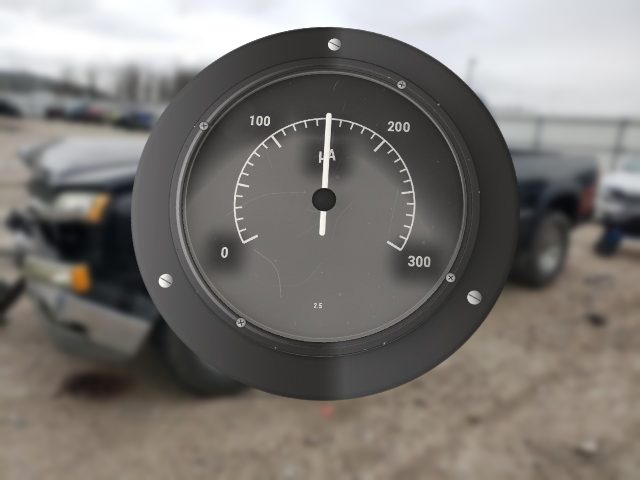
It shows {"value": 150, "unit": "µA"}
